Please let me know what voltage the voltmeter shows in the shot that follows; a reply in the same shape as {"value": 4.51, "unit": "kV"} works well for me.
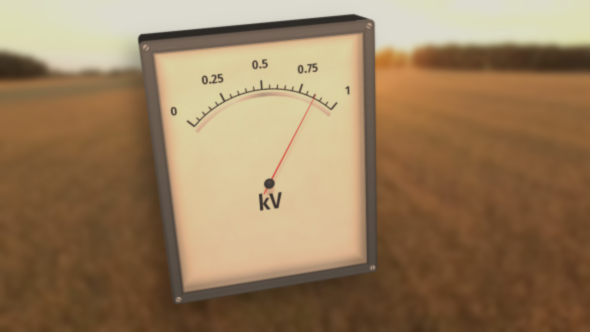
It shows {"value": 0.85, "unit": "kV"}
